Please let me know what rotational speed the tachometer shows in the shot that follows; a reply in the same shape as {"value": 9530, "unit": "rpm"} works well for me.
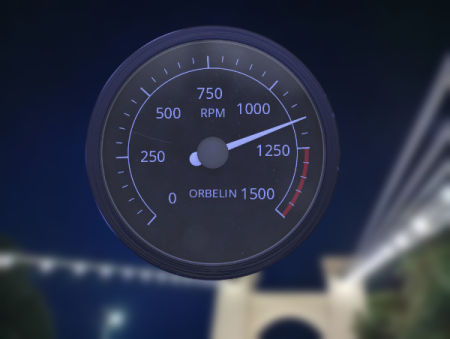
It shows {"value": 1150, "unit": "rpm"}
